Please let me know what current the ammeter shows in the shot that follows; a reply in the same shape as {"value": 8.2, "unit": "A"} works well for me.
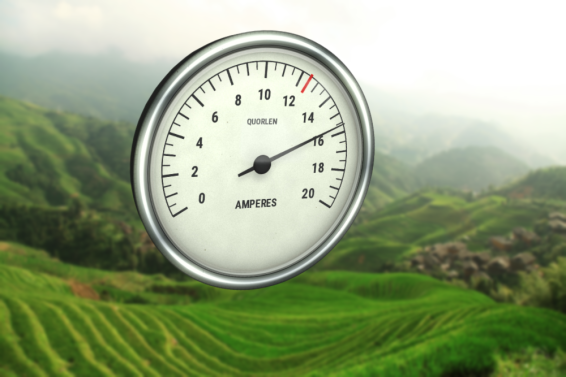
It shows {"value": 15.5, "unit": "A"}
